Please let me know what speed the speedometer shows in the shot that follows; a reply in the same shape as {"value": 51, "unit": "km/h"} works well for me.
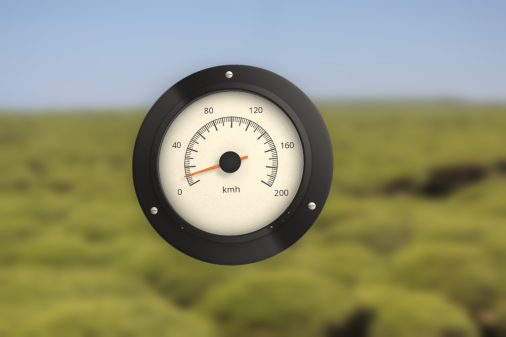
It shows {"value": 10, "unit": "km/h"}
